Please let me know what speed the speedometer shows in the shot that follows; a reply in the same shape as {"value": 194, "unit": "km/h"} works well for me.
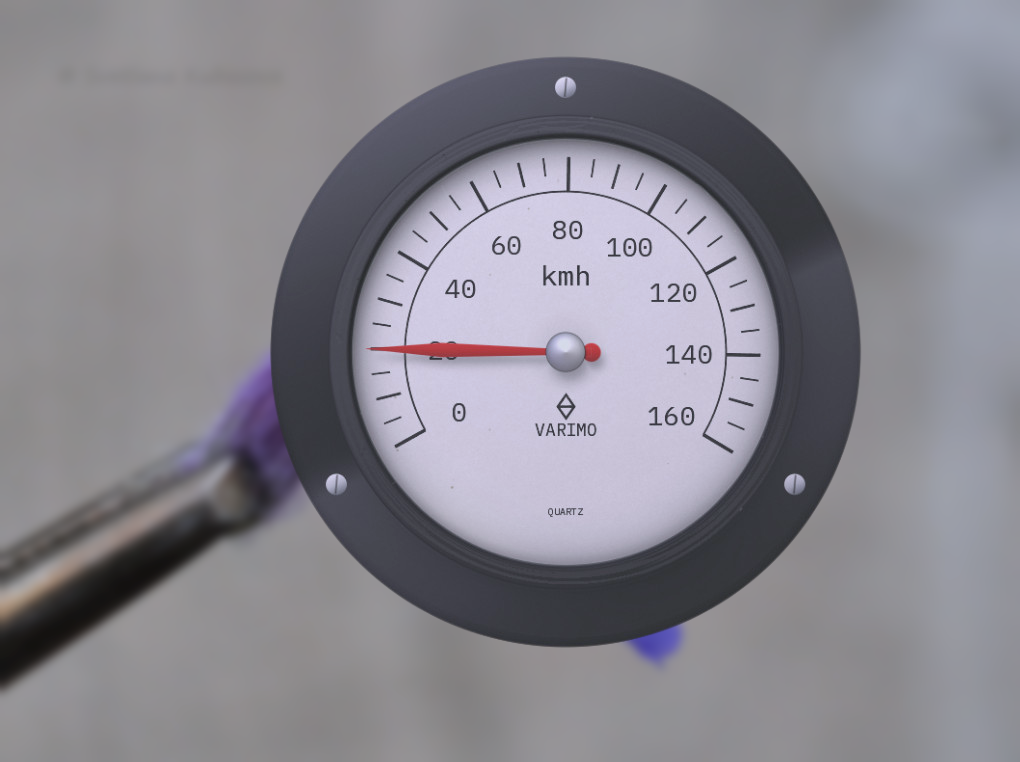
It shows {"value": 20, "unit": "km/h"}
